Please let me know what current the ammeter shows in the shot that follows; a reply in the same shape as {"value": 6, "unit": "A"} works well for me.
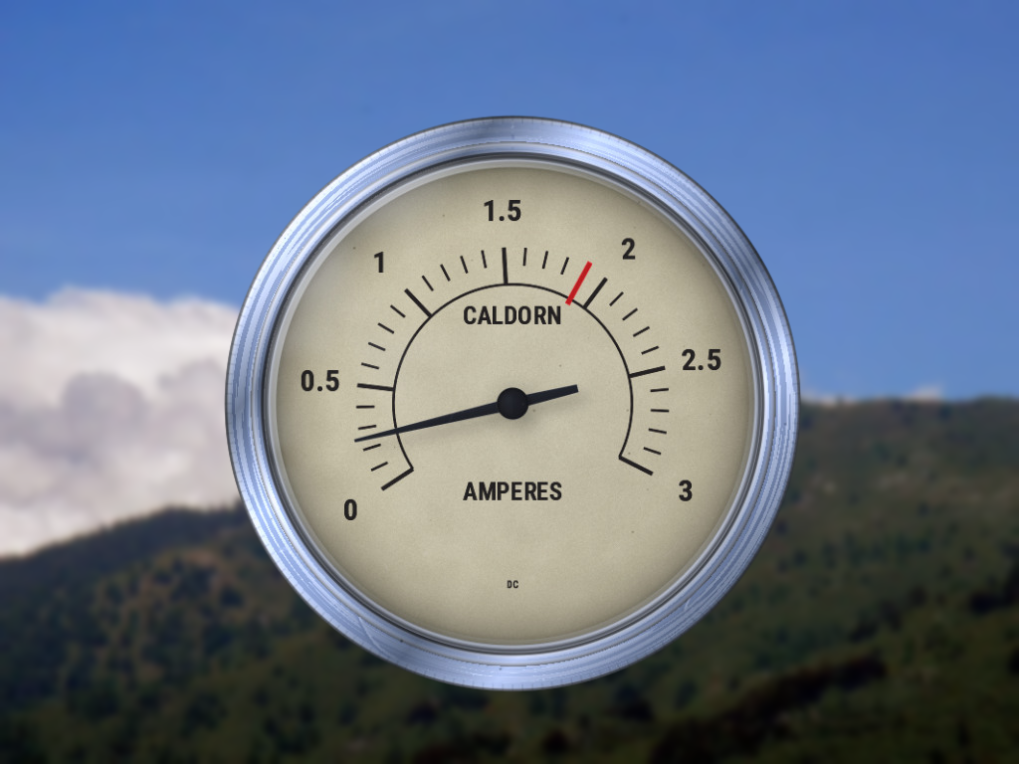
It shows {"value": 0.25, "unit": "A"}
